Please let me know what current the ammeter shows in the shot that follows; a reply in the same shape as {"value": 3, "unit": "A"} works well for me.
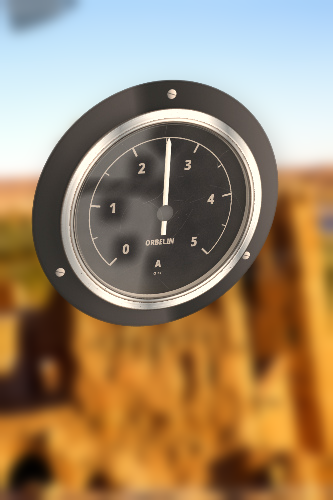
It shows {"value": 2.5, "unit": "A"}
